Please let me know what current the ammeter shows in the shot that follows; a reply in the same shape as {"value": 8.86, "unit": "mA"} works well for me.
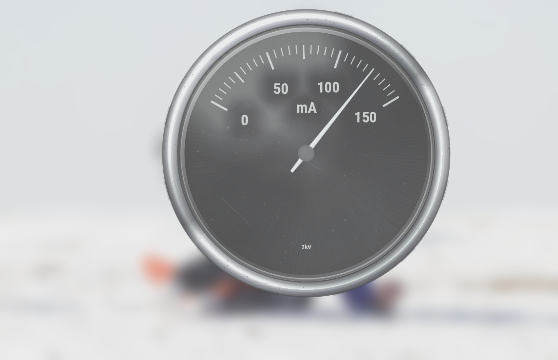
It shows {"value": 125, "unit": "mA"}
